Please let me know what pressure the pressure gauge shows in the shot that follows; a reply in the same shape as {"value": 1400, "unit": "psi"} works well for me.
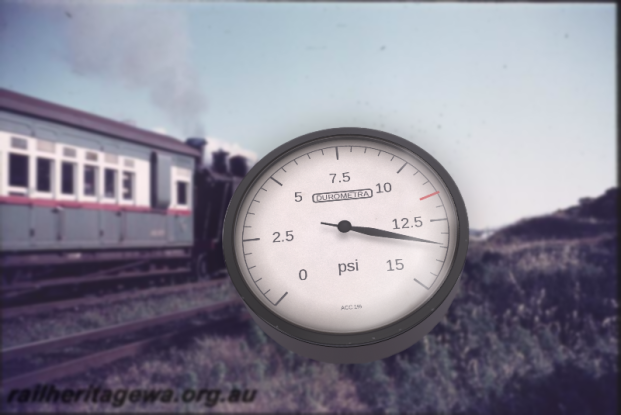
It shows {"value": 13.5, "unit": "psi"}
